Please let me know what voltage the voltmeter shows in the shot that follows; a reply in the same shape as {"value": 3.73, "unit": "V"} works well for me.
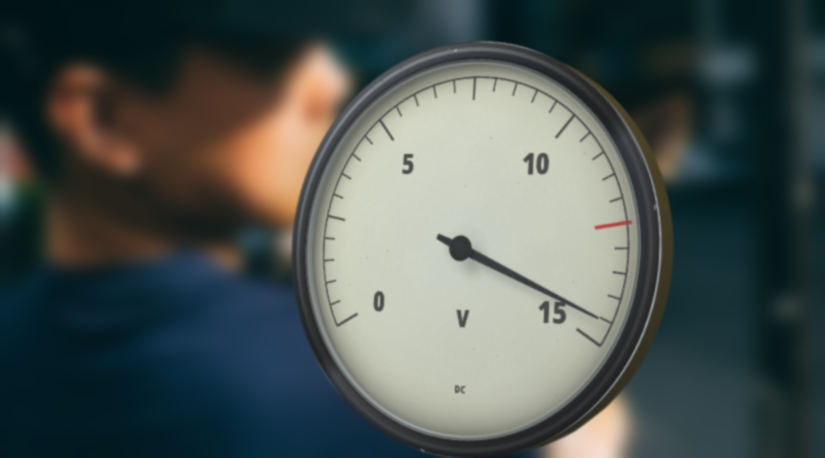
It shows {"value": 14.5, "unit": "V"}
